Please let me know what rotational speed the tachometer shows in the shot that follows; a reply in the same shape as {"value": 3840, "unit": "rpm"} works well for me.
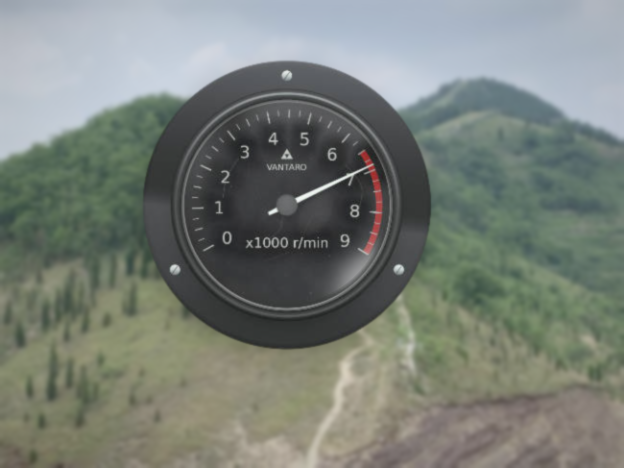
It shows {"value": 6875, "unit": "rpm"}
